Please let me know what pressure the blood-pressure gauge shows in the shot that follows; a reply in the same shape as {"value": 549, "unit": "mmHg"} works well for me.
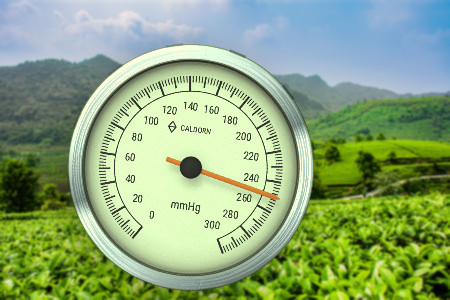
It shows {"value": 250, "unit": "mmHg"}
